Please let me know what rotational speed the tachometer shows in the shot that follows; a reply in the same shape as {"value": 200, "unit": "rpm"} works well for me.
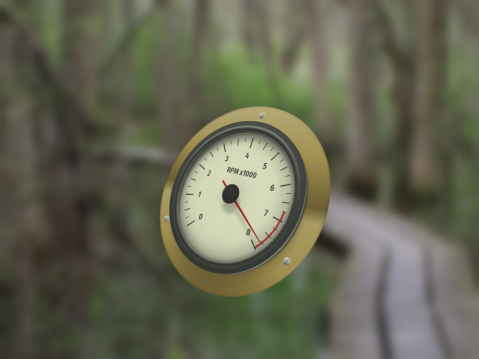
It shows {"value": 7750, "unit": "rpm"}
